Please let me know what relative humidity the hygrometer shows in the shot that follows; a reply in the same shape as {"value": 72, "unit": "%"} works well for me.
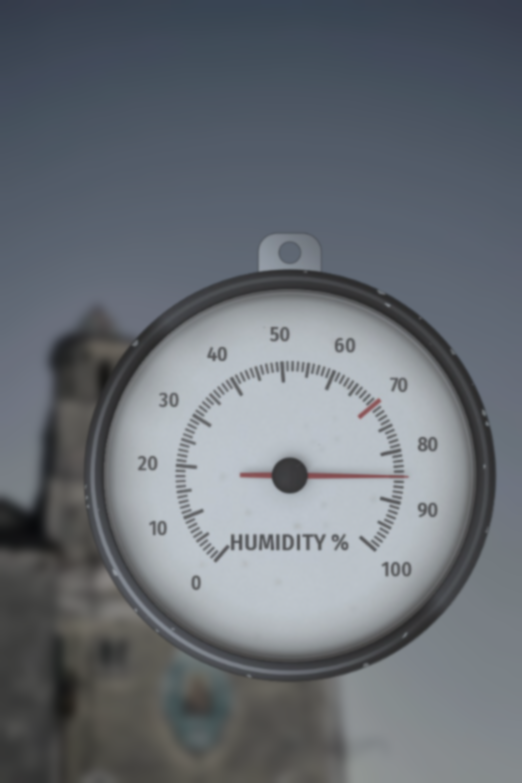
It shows {"value": 85, "unit": "%"}
